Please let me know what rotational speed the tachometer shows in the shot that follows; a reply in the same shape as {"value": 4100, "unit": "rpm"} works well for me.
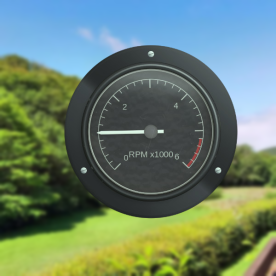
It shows {"value": 1000, "unit": "rpm"}
